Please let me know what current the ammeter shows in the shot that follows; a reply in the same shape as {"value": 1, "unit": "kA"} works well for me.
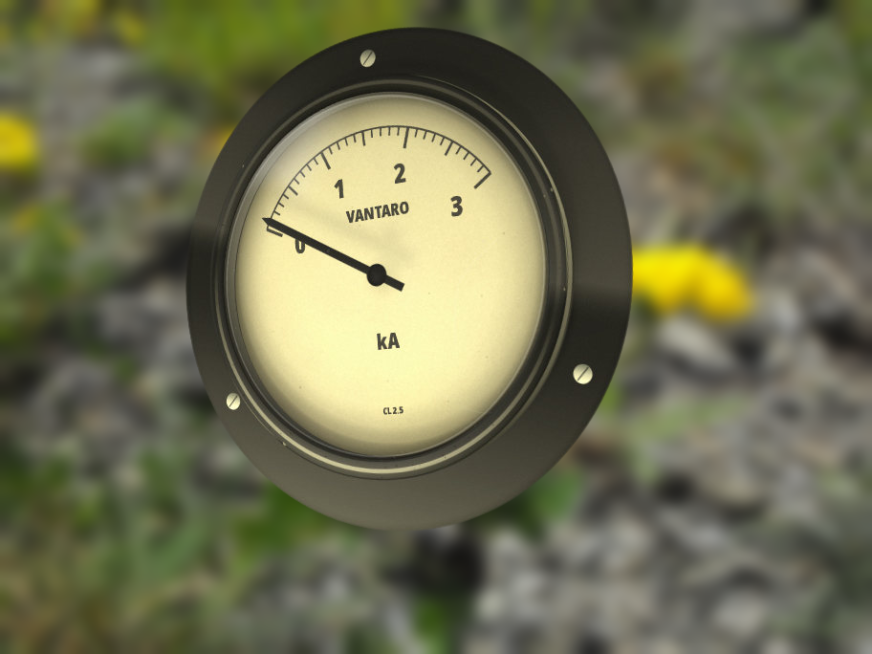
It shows {"value": 0.1, "unit": "kA"}
